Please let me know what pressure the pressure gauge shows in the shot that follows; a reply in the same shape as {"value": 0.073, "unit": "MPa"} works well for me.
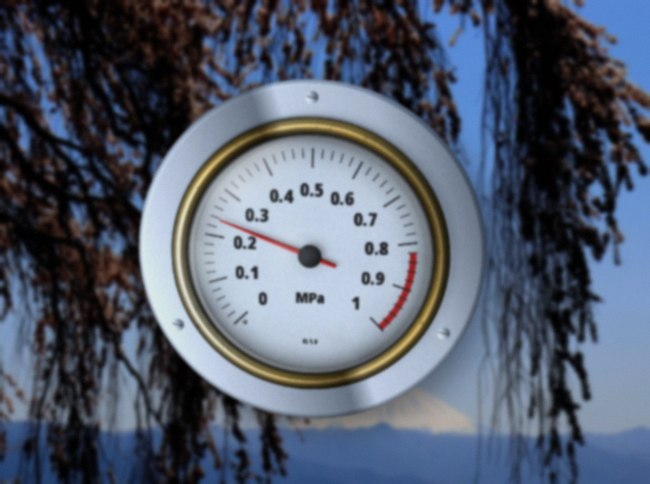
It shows {"value": 0.24, "unit": "MPa"}
